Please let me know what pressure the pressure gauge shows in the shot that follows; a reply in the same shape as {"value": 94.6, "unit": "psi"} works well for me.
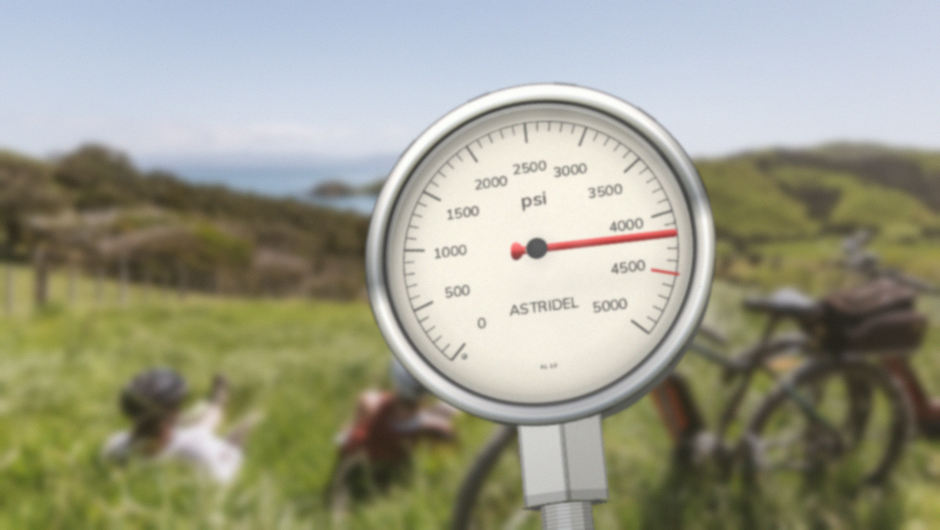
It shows {"value": 4200, "unit": "psi"}
